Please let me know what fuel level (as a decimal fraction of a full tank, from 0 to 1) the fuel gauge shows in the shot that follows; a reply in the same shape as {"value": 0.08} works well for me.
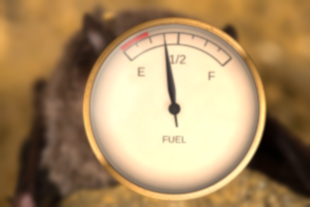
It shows {"value": 0.375}
